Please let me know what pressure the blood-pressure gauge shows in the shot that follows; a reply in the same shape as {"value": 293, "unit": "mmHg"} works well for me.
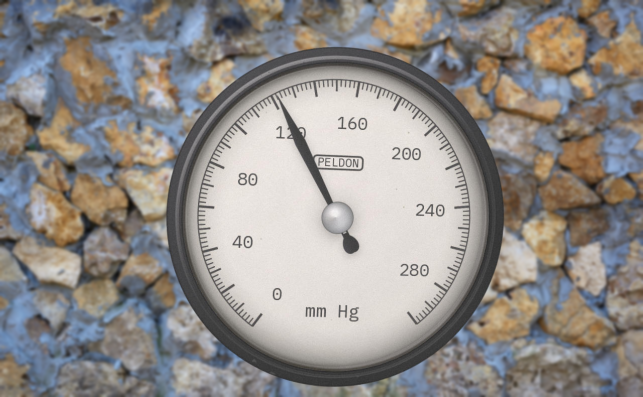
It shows {"value": 122, "unit": "mmHg"}
